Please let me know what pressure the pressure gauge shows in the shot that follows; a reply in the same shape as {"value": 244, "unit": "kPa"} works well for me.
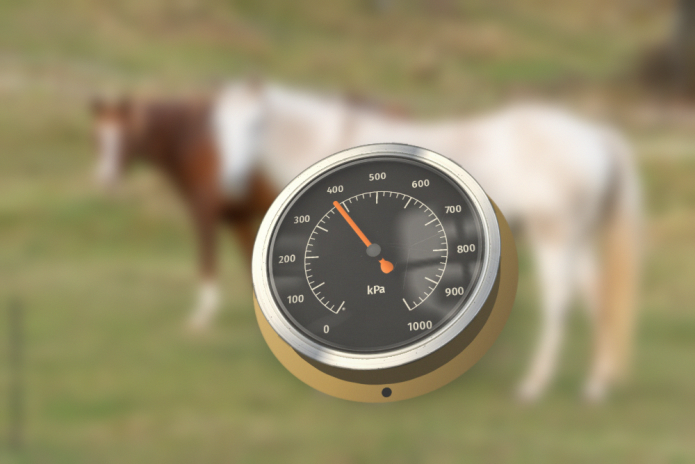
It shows {"value": 380, "unit": "kPa"}
